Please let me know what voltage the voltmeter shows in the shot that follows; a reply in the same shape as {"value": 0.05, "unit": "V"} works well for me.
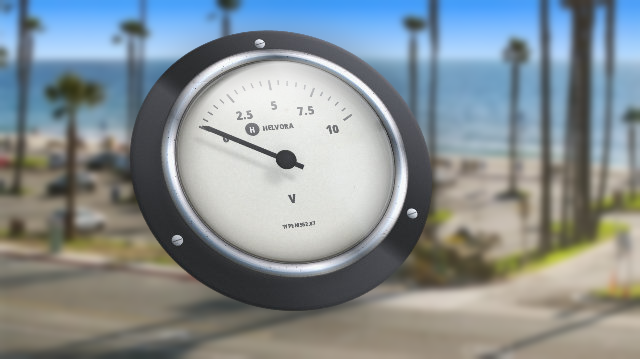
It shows {"value": 0, "unit": "V"}
